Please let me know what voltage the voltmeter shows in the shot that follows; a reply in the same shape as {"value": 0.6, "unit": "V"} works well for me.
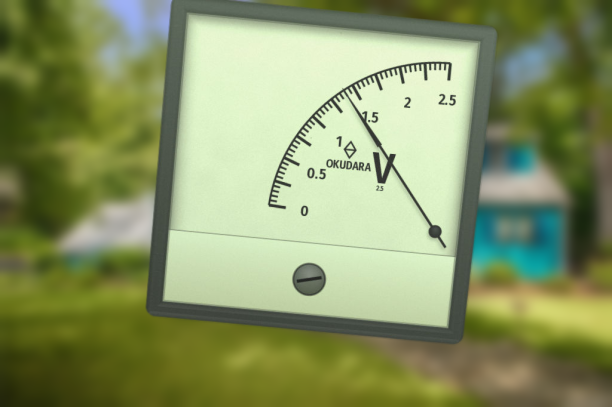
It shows {"value": 1.4, "unit": "V"}
